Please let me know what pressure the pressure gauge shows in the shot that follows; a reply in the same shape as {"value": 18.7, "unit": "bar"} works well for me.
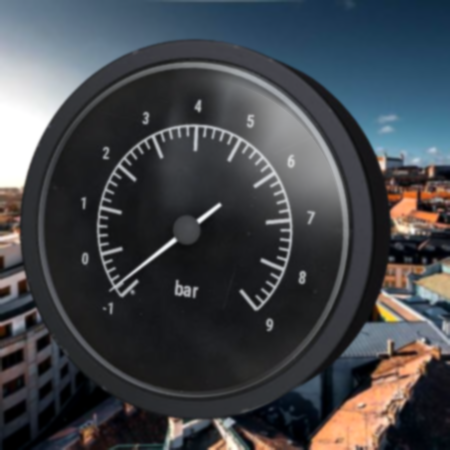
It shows {"value": -0.8, "unit": "bar"}
